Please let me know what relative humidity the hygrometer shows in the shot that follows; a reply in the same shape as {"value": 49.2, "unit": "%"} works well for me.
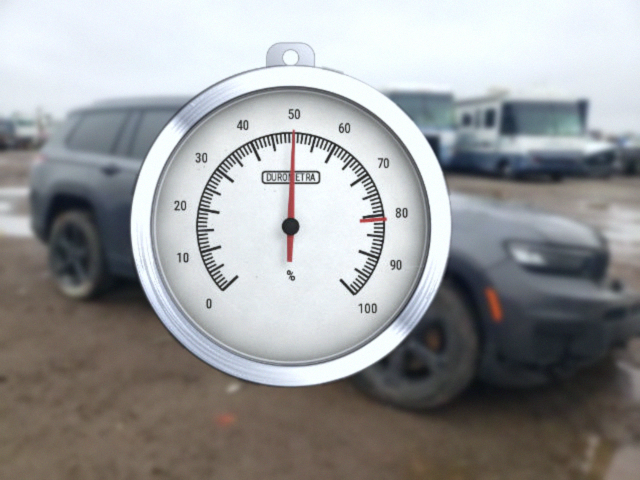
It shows {"value": 50, "unit": "%"}
